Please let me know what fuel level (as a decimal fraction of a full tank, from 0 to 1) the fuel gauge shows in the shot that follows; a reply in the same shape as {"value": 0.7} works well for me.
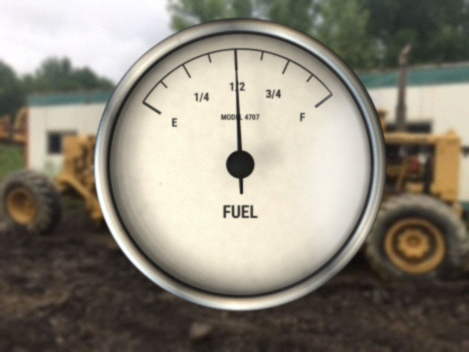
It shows {"value": 0.5}
